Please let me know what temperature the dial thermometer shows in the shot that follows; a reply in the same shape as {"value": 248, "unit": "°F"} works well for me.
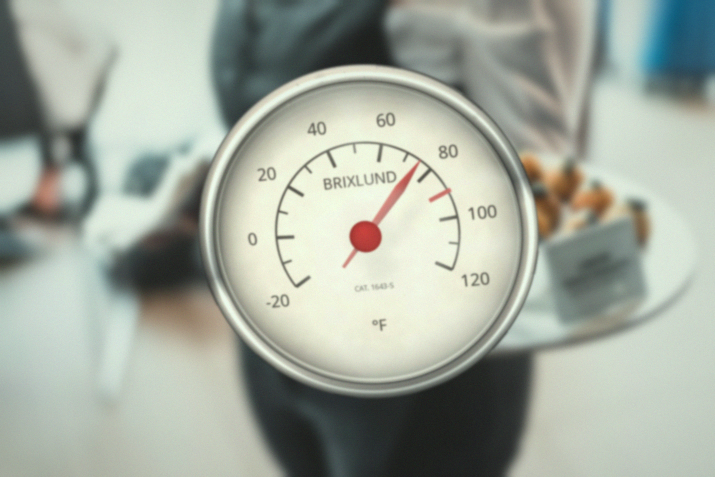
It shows {"value": 75, "unit": "°F"}
